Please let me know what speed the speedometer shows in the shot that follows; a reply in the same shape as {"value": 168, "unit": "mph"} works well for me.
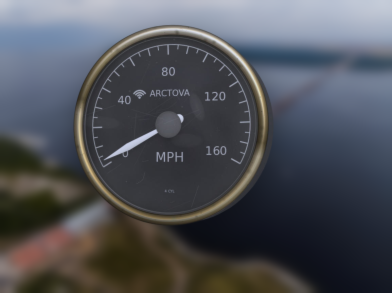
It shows {"value": 2.5, "unit": "mph"}
